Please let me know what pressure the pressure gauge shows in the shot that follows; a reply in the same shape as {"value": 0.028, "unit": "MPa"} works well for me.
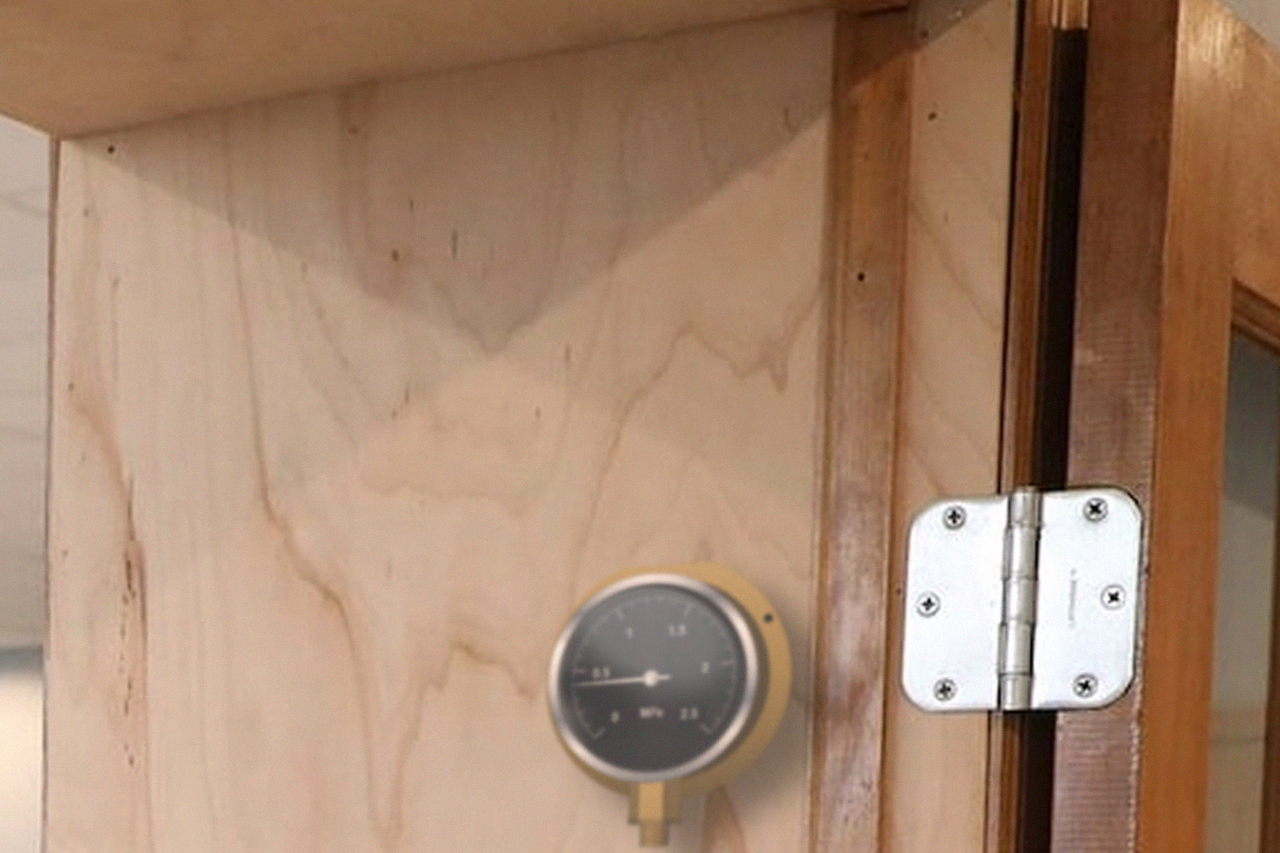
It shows {"value": 0.4, "unit": "MPa"}
